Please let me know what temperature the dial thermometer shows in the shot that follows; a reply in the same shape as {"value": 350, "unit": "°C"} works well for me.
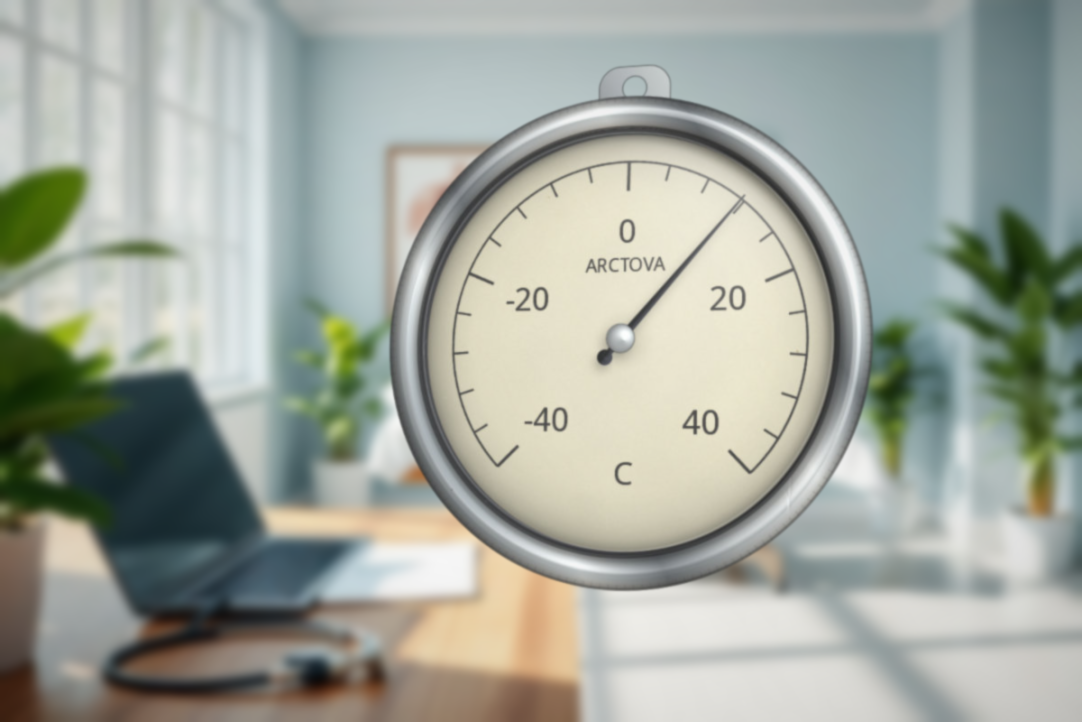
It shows {"value": 12, "unit": "°C"}
